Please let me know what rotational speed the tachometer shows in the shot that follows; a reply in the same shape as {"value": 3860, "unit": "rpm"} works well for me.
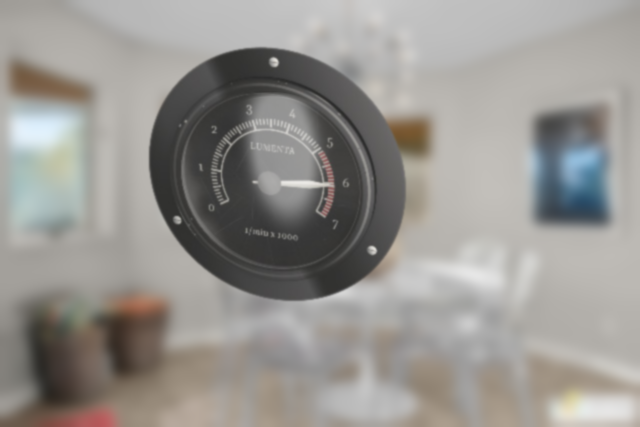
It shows {"value": 6000, "unit": "rpm"}
